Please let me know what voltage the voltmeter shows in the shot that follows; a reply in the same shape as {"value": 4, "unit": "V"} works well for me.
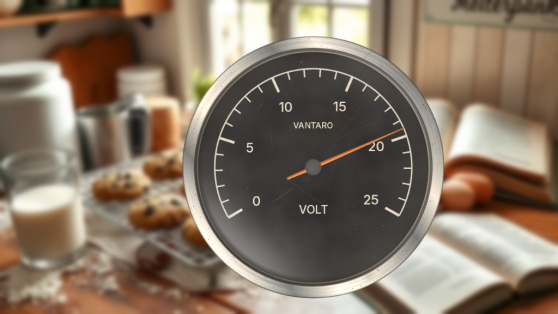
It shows {"value": 19.5, "unit": "V"}
